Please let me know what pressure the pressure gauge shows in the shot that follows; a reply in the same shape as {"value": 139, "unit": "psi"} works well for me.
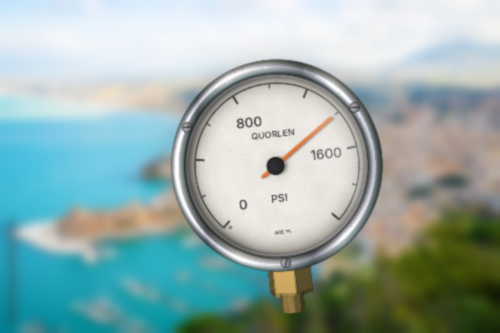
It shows {"value": 1400, "unit": "psi"}
